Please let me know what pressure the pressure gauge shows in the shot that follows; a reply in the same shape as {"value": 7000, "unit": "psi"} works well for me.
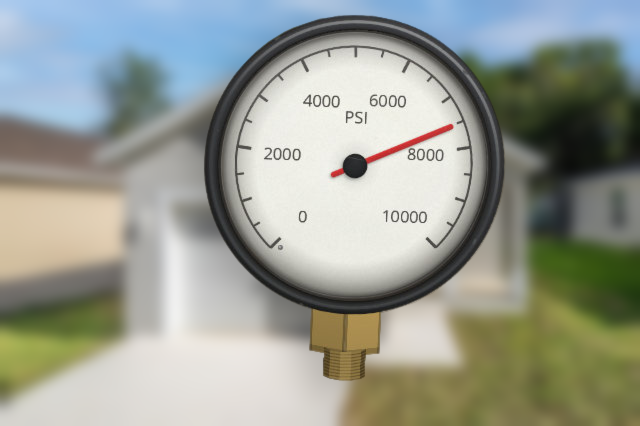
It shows {"value": 7500, "unit": "psi"}
